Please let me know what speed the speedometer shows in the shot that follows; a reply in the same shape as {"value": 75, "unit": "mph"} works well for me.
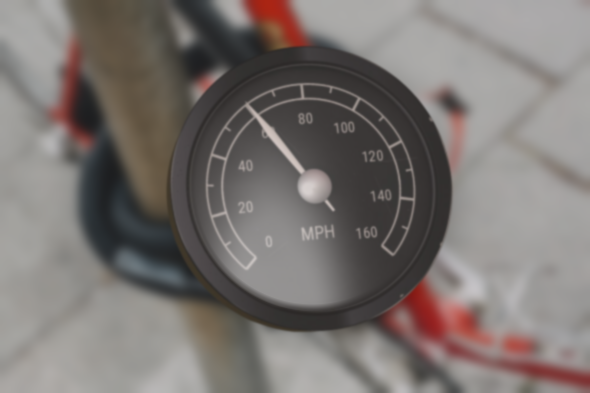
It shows {"value": 60, "unit": "mph"}
